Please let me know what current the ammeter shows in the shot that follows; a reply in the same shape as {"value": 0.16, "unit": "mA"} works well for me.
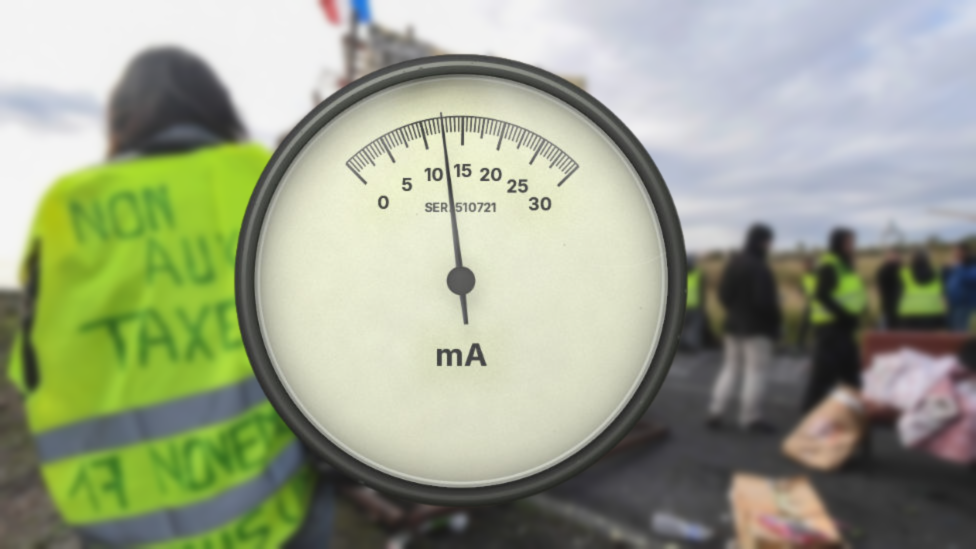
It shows {"value": 12.5, "unit": "mA"}
